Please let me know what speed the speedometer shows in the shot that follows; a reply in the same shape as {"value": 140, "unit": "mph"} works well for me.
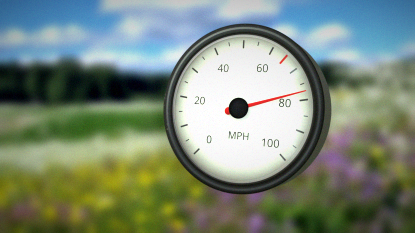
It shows {"value": 77.5, "unit": "mph"}
